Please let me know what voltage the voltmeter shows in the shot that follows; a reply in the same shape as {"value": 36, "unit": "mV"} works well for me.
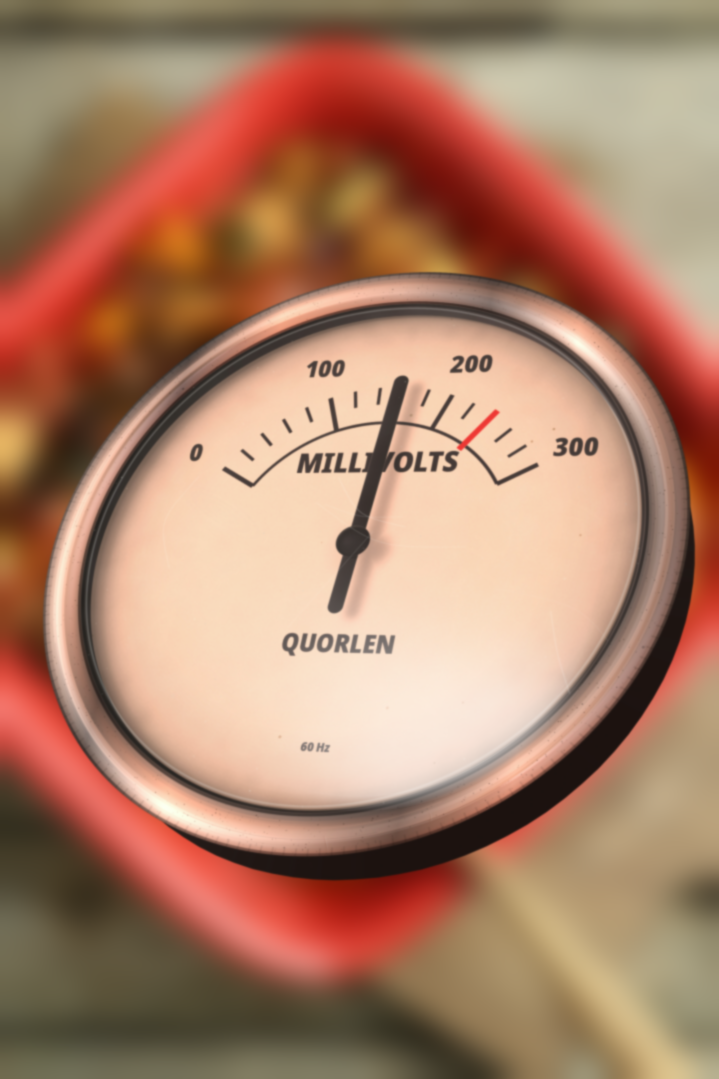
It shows {"value": 160, "unit": "mV"}
